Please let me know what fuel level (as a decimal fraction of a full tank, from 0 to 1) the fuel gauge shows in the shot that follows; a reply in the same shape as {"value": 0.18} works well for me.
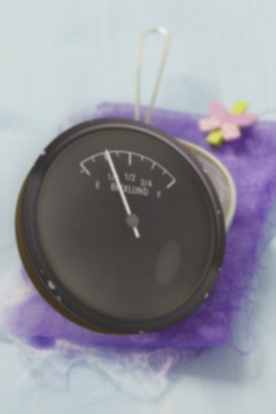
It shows {"value": 0.25}
